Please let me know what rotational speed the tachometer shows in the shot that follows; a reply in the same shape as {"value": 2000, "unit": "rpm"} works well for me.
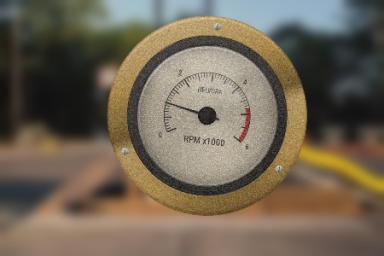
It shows {"value": 1000, "unit": "rpm"}
